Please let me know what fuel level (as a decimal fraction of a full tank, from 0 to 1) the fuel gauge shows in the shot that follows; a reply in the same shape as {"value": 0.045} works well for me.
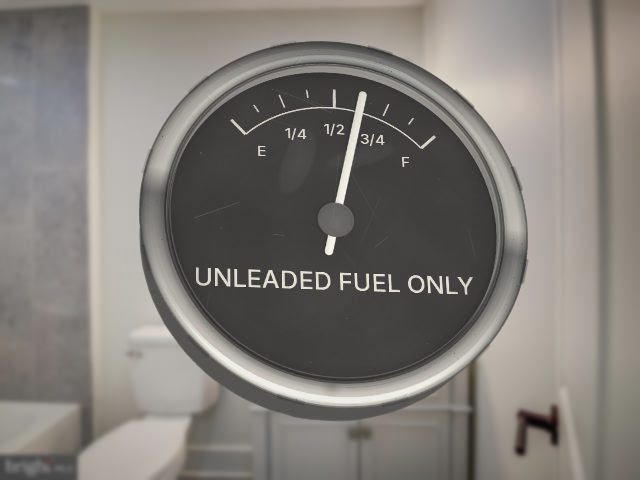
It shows {"value": 0.625}
